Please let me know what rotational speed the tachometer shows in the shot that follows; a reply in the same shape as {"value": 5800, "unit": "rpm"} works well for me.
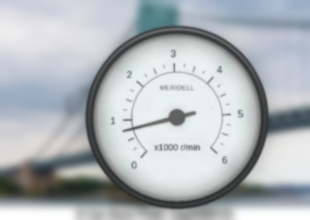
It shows {"value": 750, "unit": "rpm"}
